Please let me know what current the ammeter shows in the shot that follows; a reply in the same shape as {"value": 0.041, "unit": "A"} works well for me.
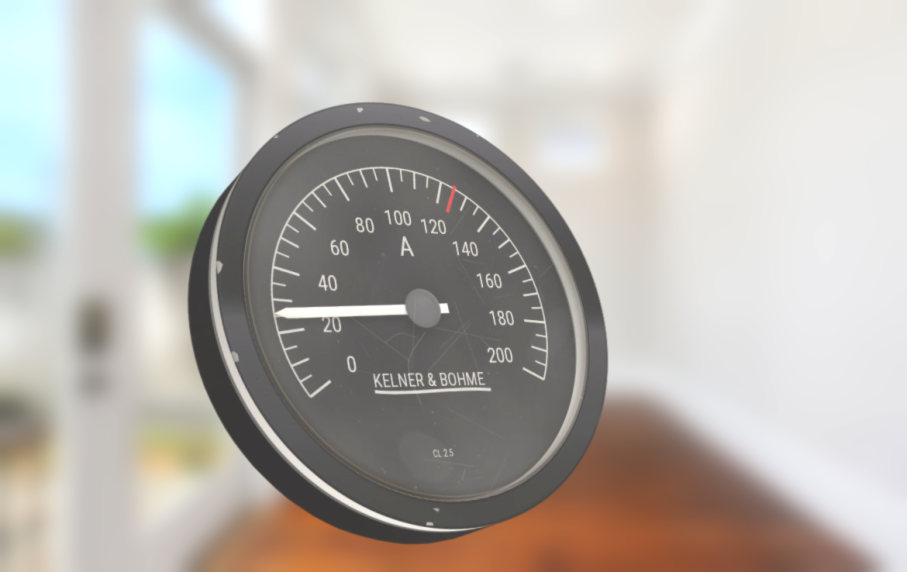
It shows {"value": 25, "unit": "A"}
